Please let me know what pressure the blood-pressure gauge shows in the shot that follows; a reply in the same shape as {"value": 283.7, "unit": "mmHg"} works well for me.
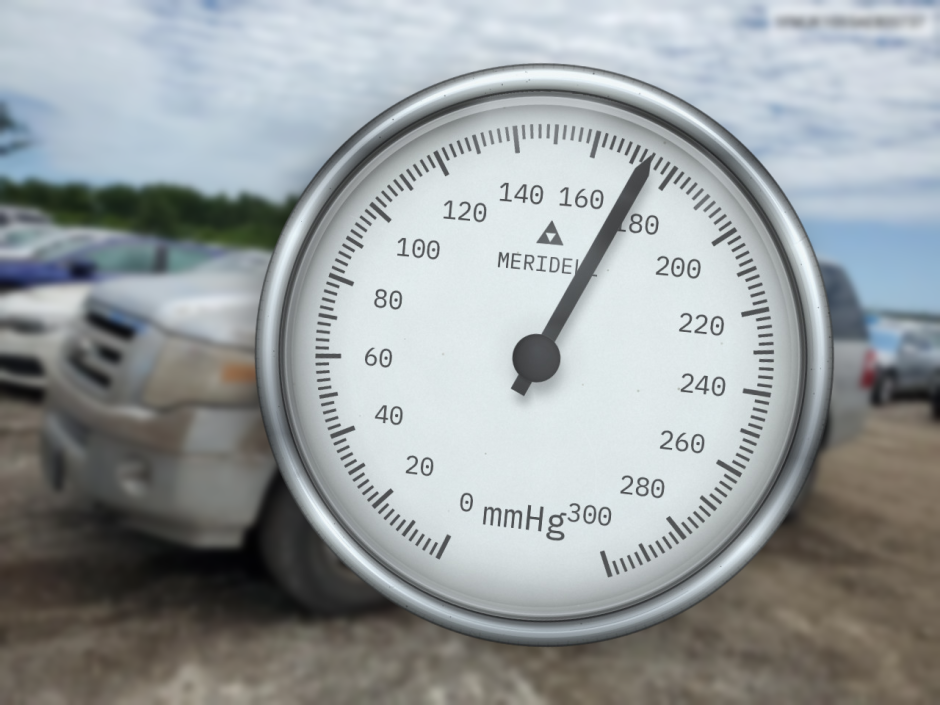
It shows {"value": 174, "unit": "mmHg"}
